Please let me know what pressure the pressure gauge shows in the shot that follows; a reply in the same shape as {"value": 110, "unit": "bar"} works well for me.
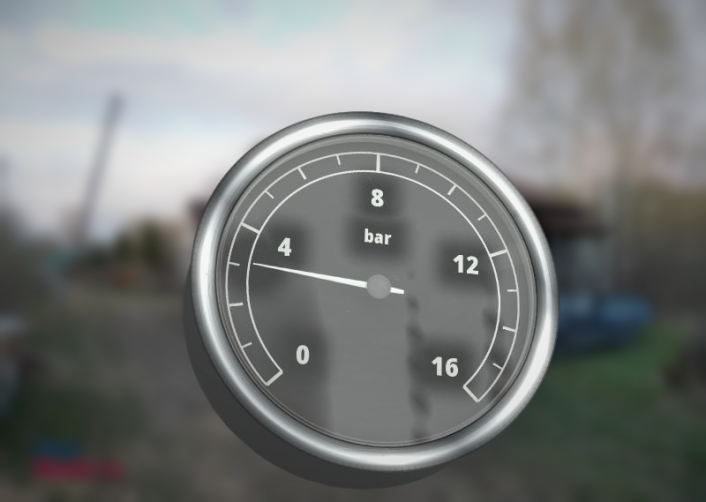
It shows {"value": 3, "unit": "bar"}
